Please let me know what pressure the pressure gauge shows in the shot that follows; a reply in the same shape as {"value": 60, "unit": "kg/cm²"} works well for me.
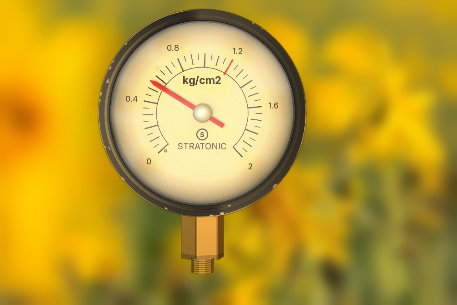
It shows {"value": 0.55, "unit": "kg/cm²"}
